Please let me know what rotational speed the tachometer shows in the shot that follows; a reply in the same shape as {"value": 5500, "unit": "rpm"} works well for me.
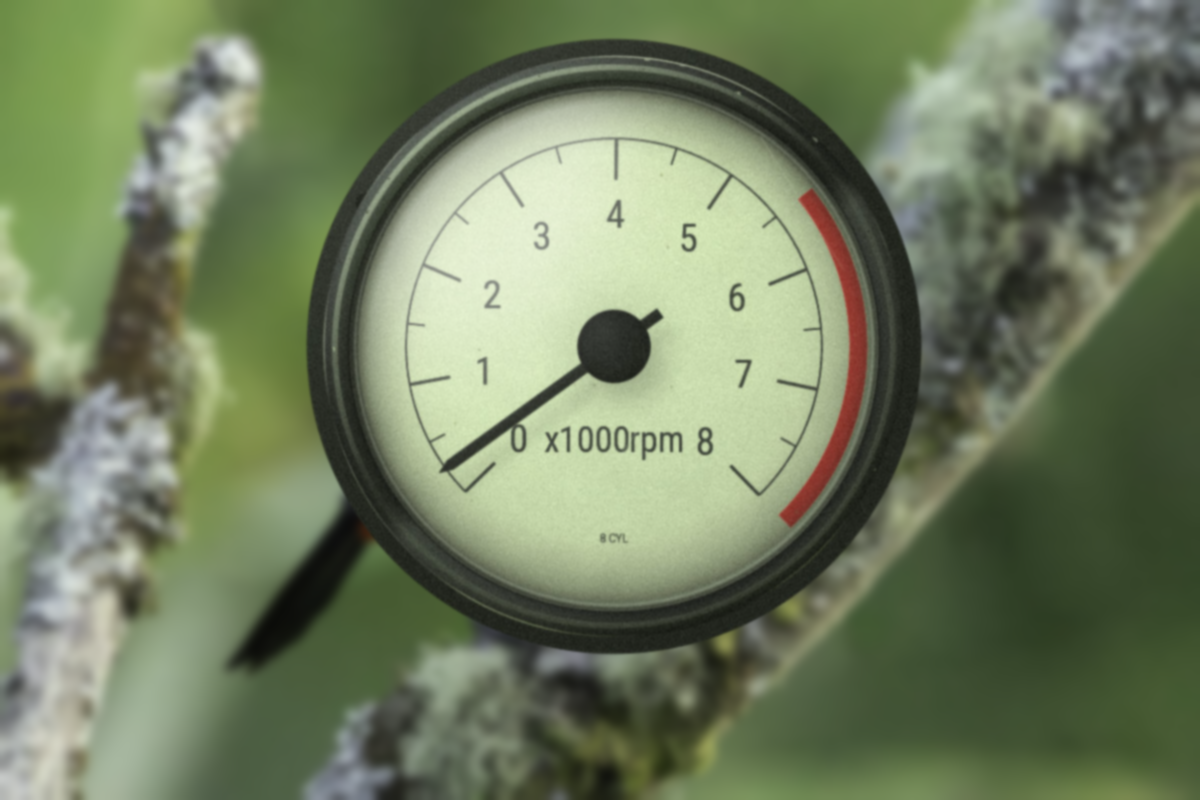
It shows {"value": 250, "unit": "rpm"}
